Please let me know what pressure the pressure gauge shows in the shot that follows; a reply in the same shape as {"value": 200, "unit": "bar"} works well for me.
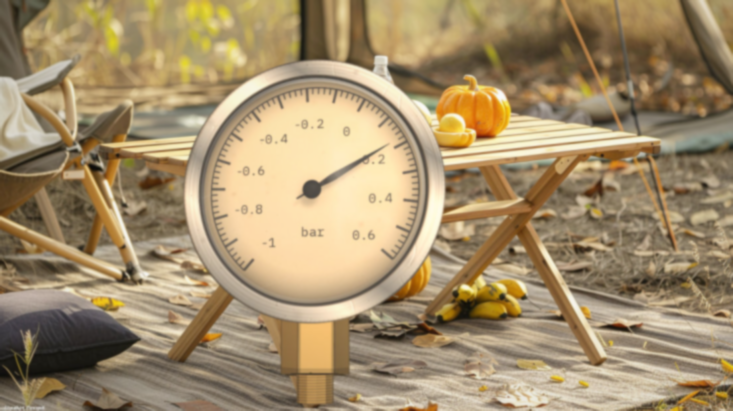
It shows {"value": 0.18, "unit": "bar"}
